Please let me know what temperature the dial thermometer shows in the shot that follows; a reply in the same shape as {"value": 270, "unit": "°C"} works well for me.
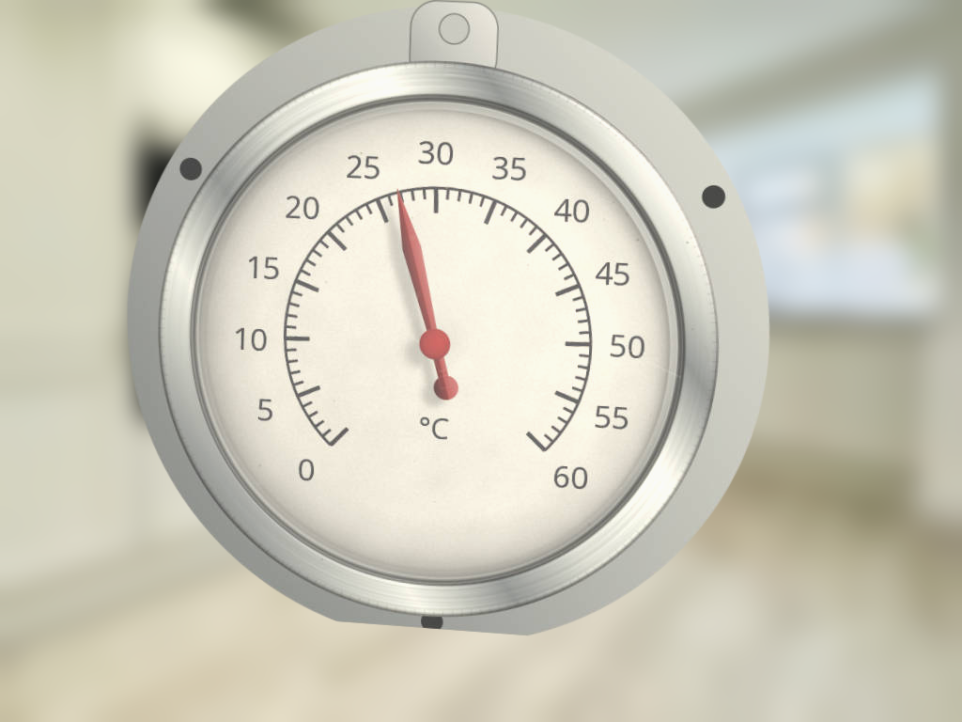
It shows {"value": 27, "unit": "°C"}
